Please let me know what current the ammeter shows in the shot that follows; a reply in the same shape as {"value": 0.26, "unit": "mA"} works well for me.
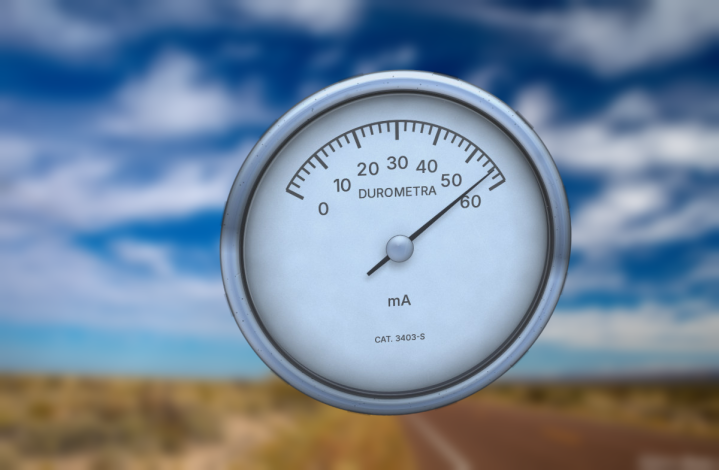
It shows {"value": 56, "unit": "mA"}
